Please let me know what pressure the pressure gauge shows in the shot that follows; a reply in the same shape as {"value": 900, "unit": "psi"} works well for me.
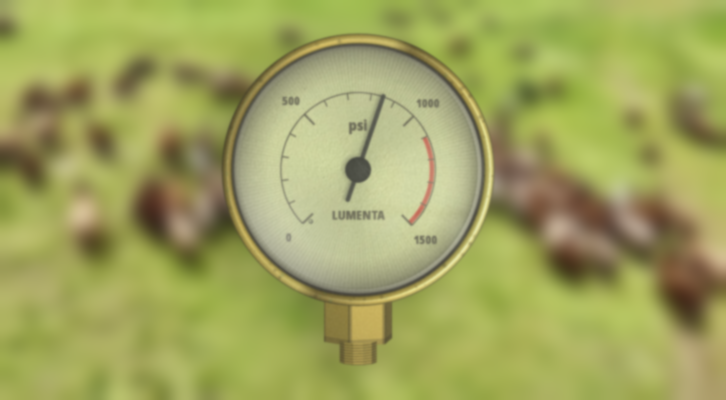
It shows {"value": 850, "unit": "psi"}
